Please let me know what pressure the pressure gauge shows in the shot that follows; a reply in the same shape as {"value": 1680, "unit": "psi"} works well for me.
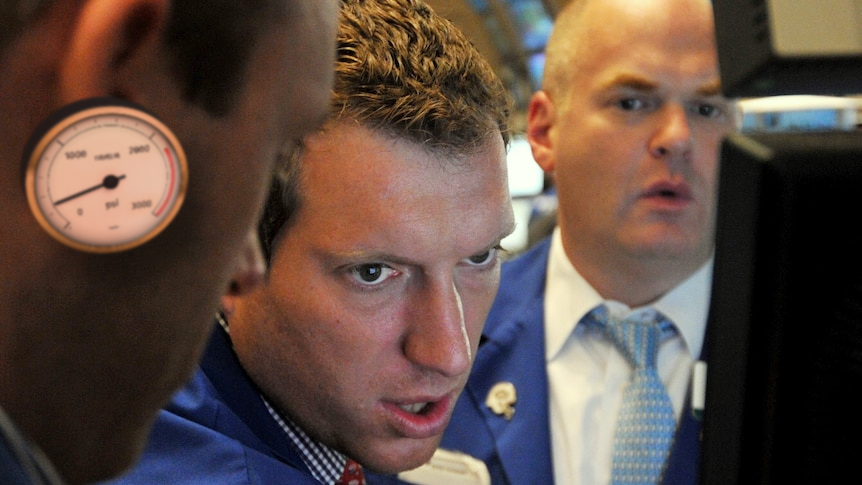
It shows {"value": 300, "unit": "psi"}
